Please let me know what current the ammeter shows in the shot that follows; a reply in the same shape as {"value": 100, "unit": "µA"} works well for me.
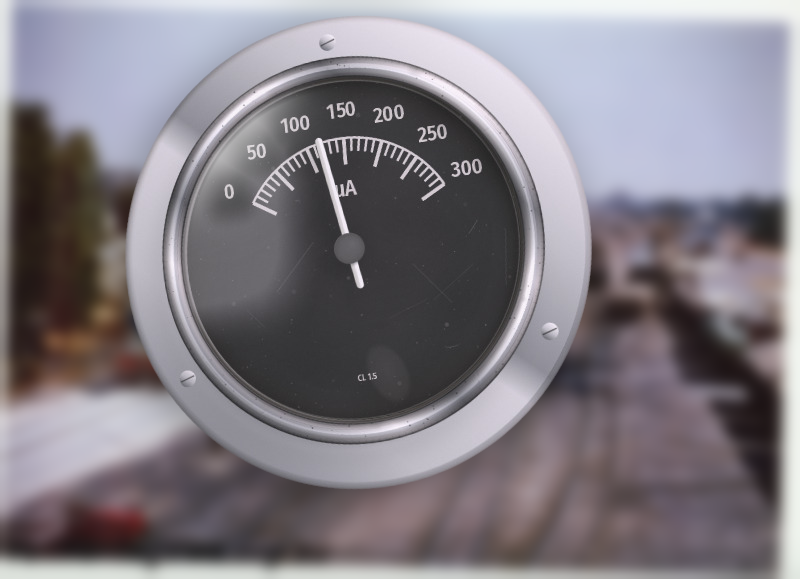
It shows {"value": 120, "unit": "µA"}
